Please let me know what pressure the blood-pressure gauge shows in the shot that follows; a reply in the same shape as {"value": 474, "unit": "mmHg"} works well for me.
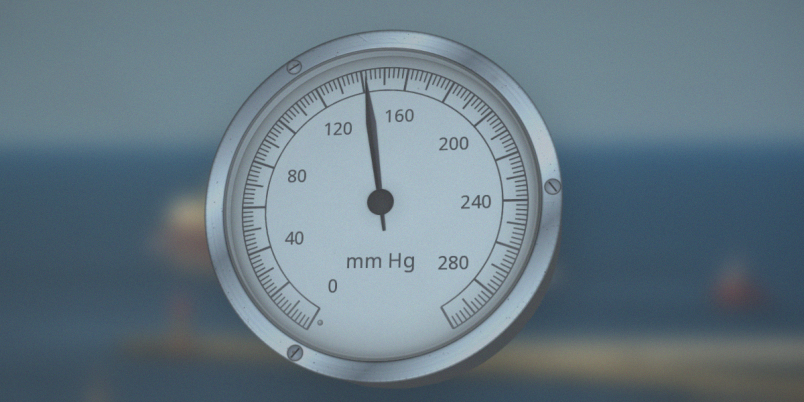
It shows {"value": 142, "unit": "mmHg"}
